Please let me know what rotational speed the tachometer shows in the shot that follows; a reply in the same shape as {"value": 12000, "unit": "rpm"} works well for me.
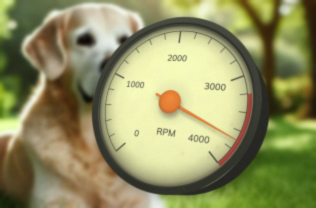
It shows {"value": 3700, "unit": "rpm"}
